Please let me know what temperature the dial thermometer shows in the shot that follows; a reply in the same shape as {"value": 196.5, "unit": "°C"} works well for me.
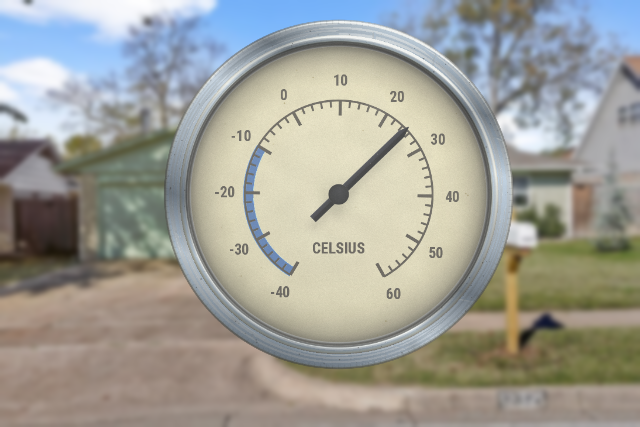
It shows {"value": 25, "unit": "°C"}
